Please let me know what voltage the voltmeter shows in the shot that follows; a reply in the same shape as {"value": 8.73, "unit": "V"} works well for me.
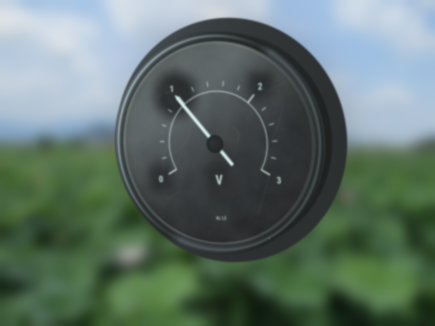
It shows {"value": 1, "unit": "V"}
